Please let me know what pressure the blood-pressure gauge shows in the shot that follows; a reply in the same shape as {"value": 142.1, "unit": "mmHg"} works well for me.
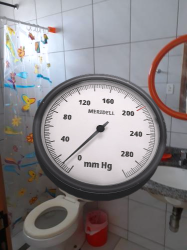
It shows {"value": 10, "unit": "mmHg"}
